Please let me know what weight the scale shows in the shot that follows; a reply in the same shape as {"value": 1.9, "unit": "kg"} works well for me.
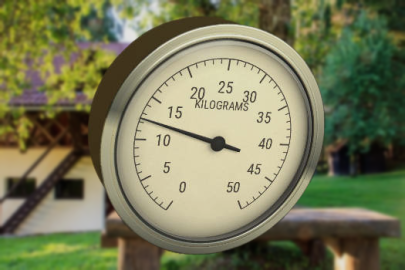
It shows {"value": 12.5, "unit": "kg"}
